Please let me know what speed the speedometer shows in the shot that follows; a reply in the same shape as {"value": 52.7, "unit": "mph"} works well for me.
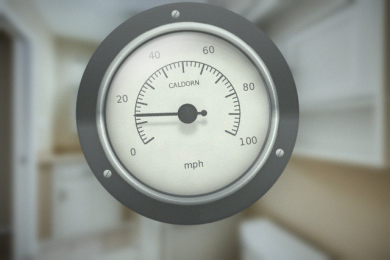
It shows {"value": 14, "unit": "mph"}
